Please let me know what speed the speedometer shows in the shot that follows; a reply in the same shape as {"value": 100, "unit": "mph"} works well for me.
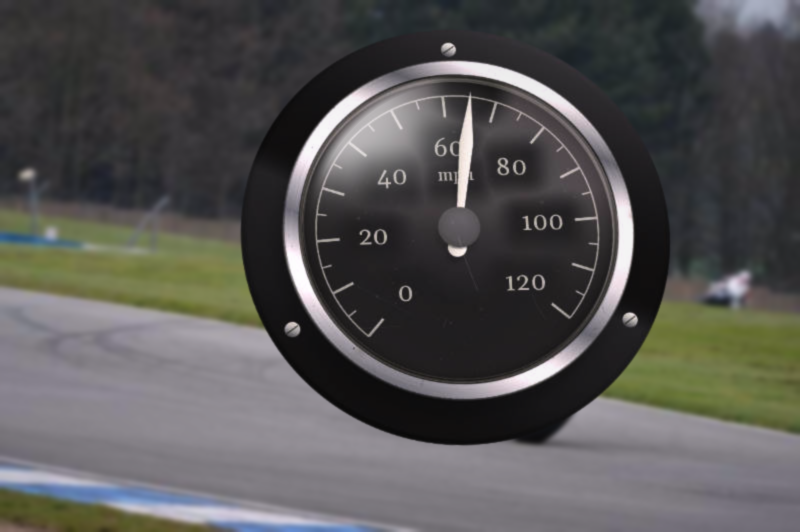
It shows {"value": 65, "unit": "mph"}
